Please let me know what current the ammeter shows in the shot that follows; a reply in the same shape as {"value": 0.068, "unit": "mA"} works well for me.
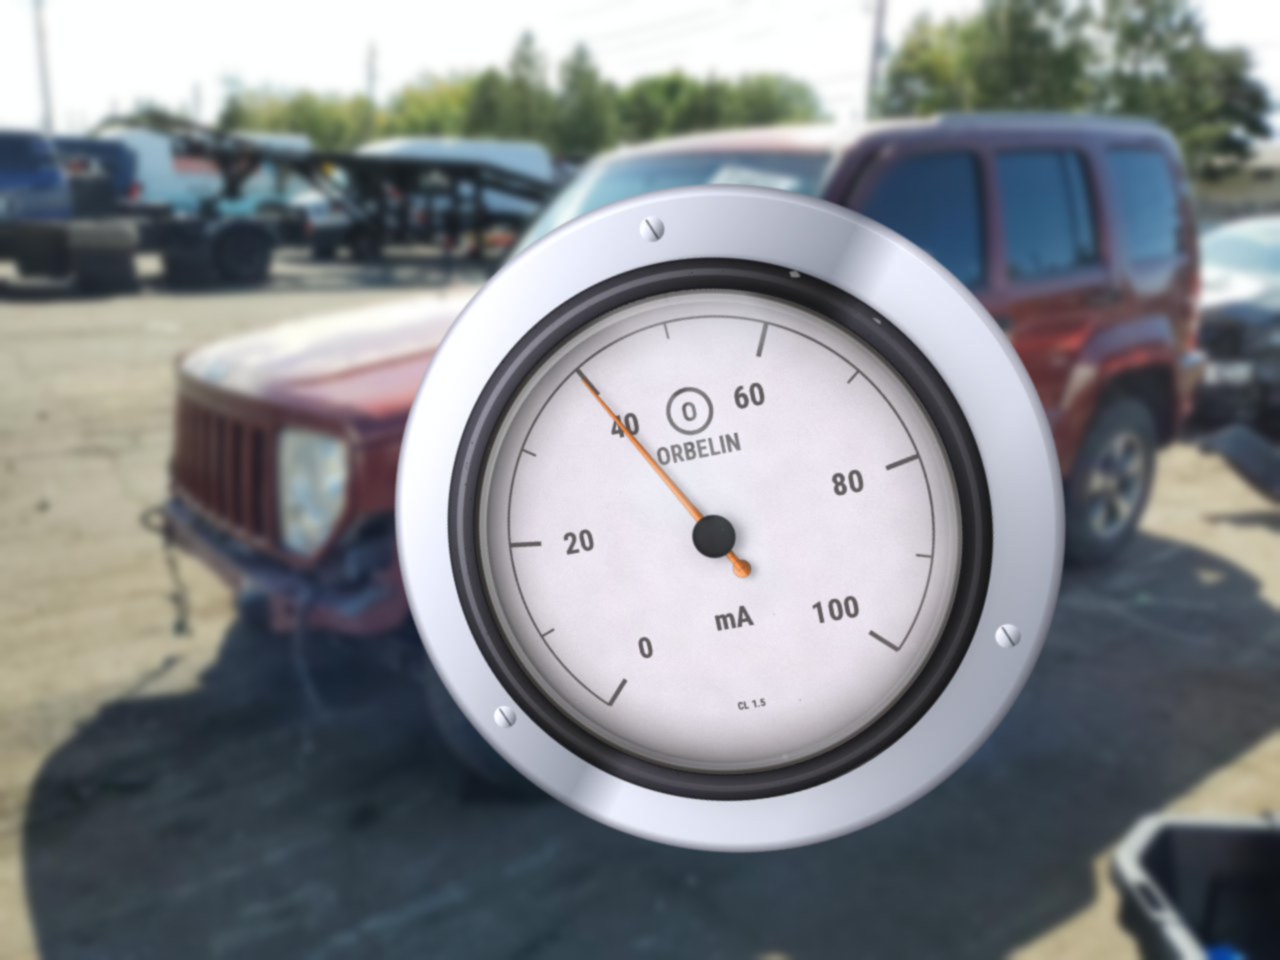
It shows {"value": 40, "unit": "mA"}
